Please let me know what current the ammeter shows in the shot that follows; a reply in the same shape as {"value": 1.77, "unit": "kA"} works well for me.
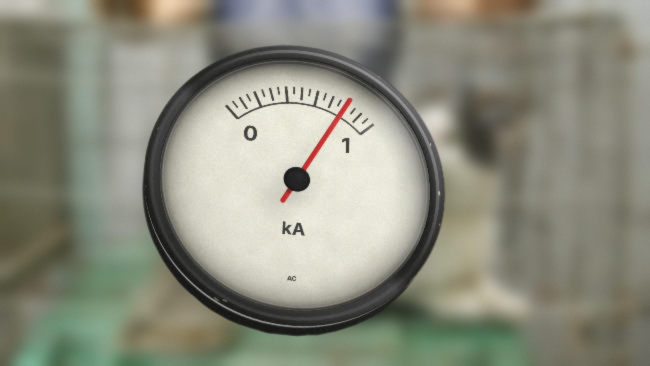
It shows {"value": 0.8, "unit": "kA"}
